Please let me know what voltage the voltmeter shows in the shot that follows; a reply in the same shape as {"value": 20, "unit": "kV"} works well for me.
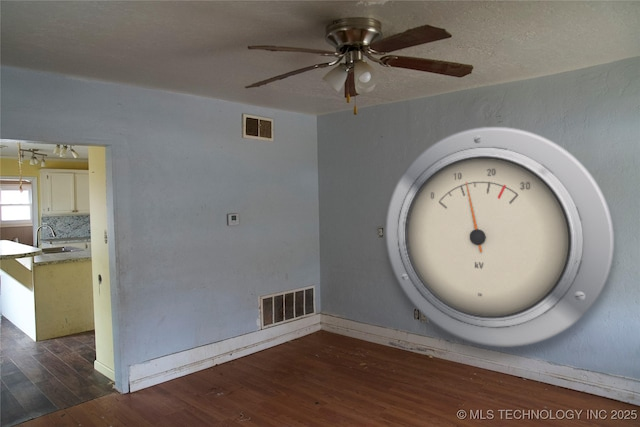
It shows {"value": 12.5, "unit": "kV"}
